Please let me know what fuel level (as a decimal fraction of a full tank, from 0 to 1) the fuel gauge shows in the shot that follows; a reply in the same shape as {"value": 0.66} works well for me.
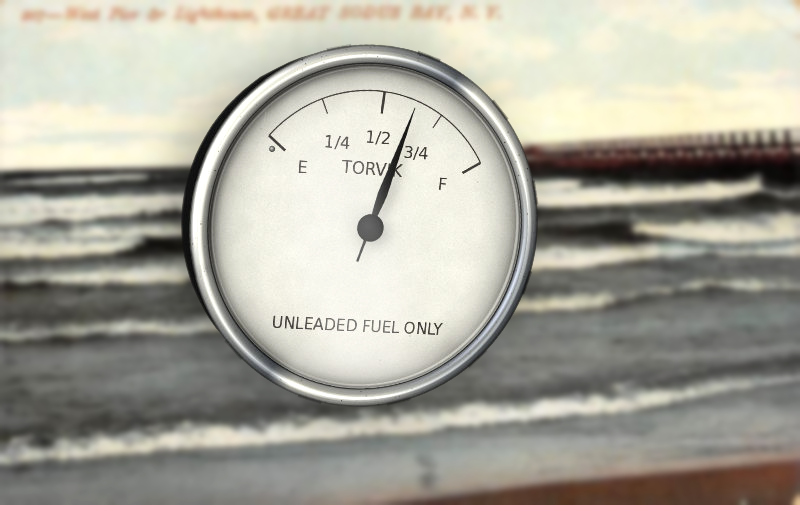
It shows {"value": 0.625}
